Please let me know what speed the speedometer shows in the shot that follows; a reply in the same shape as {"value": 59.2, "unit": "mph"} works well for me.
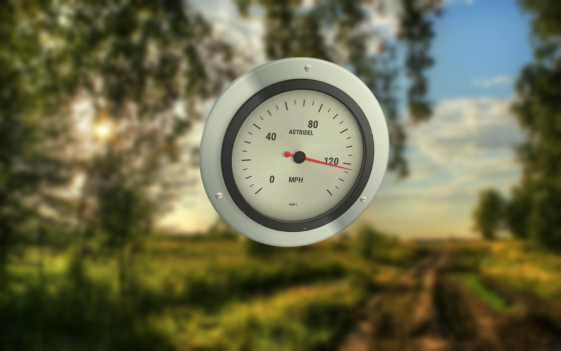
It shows {"value": 122.5, "unit": "mph"}
